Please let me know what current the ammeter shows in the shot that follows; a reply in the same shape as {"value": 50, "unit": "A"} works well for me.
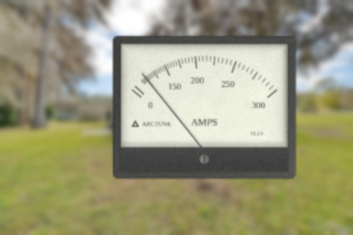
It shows {"value": 100, "unit": "A"}
